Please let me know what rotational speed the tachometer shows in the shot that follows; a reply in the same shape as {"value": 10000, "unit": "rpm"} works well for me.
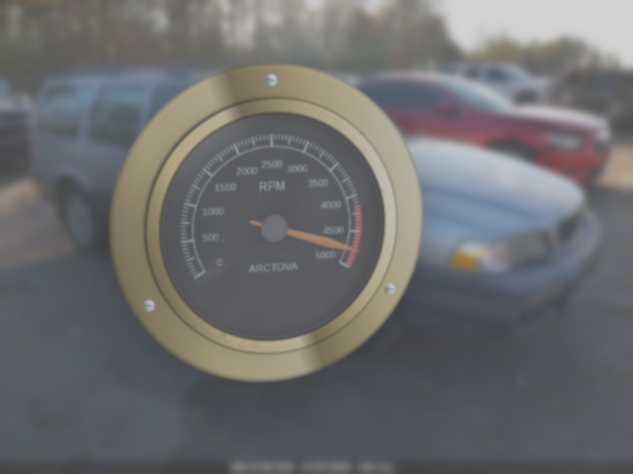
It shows {"value": 4750, "unit": "rpm"}
